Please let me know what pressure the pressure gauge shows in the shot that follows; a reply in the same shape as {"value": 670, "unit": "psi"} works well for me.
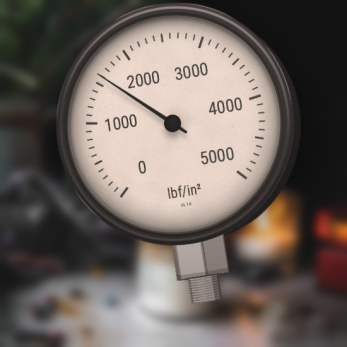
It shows {"value": 1600, "unit": "psi"}
